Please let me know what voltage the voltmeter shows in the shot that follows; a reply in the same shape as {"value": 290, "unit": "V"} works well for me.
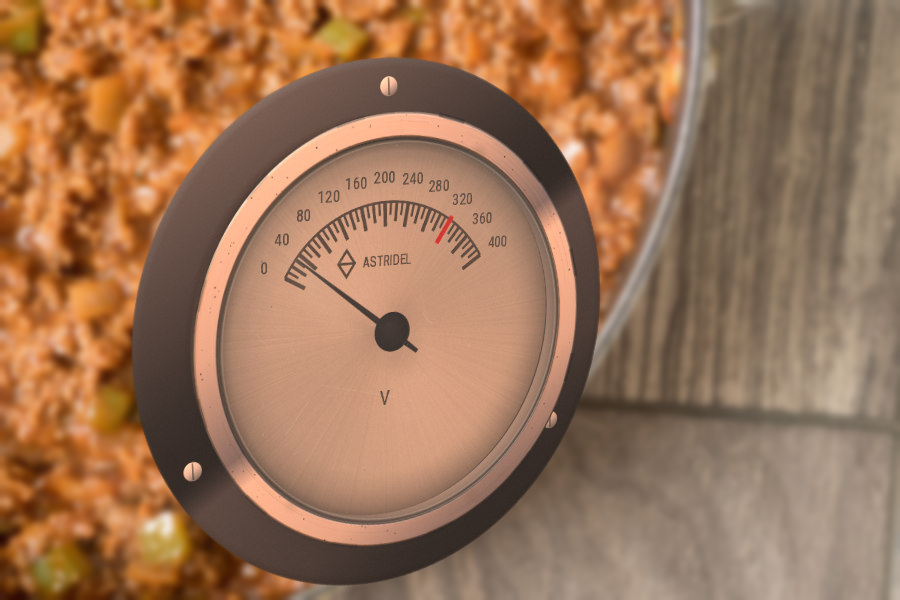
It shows {"value": 30, "unit": "V"}
